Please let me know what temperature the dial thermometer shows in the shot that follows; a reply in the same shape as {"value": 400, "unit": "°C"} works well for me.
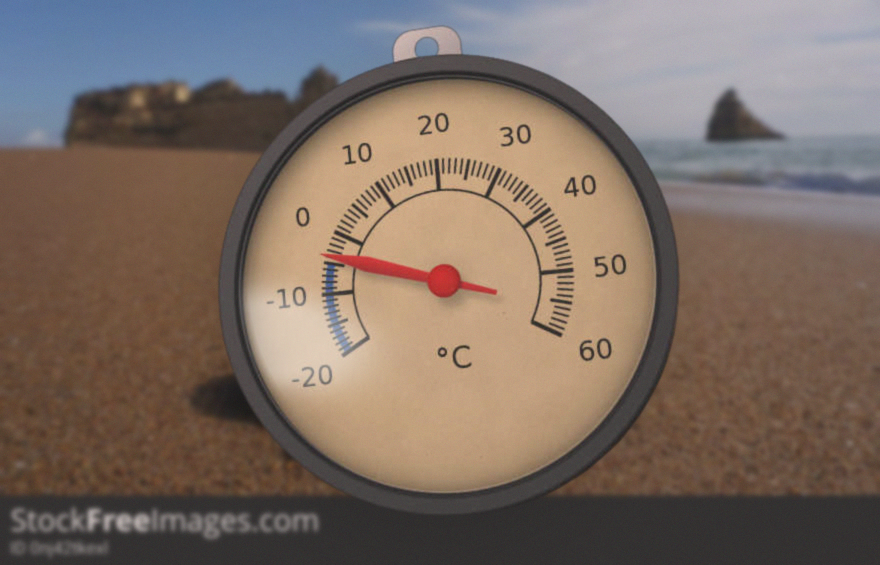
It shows {"value": -4, "unit": "°C"}
